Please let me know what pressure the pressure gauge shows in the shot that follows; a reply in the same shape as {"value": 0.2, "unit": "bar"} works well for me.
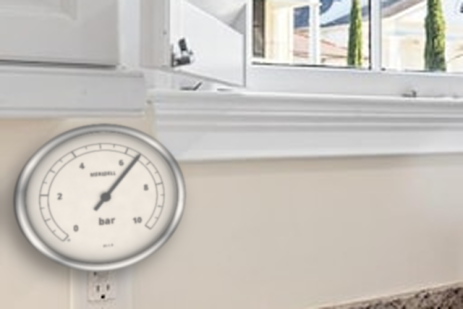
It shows {"value": 6.5, "unit": "bar"}
